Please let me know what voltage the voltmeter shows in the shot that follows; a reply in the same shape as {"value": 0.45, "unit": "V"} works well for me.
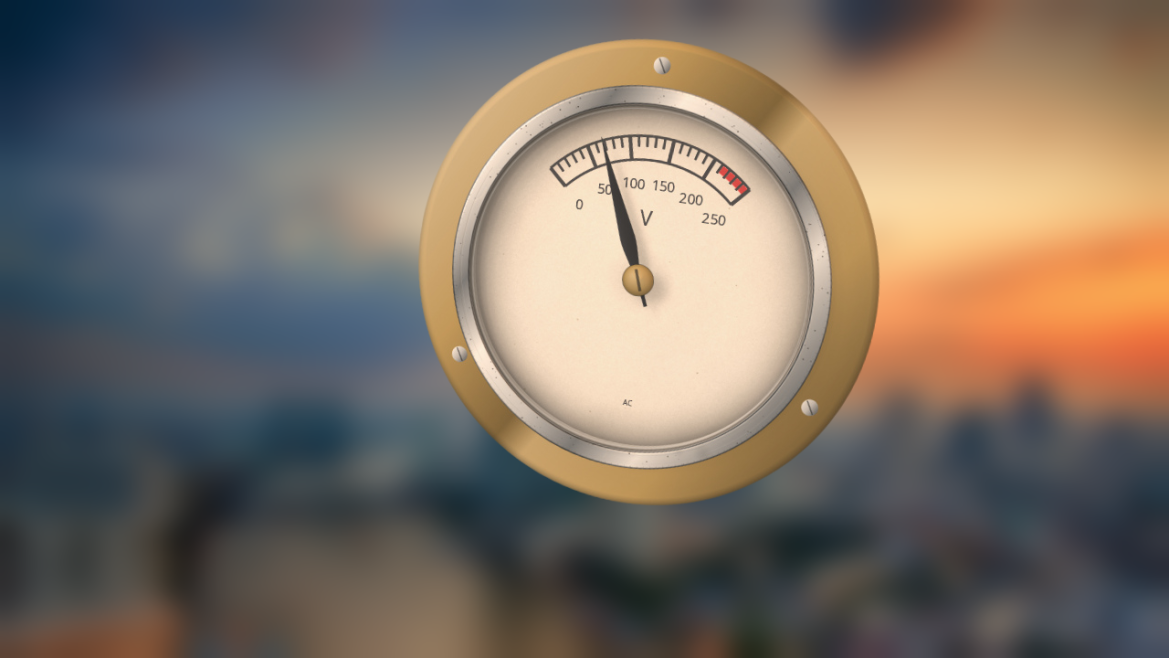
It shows {"value": 70, "unit": "V"}
